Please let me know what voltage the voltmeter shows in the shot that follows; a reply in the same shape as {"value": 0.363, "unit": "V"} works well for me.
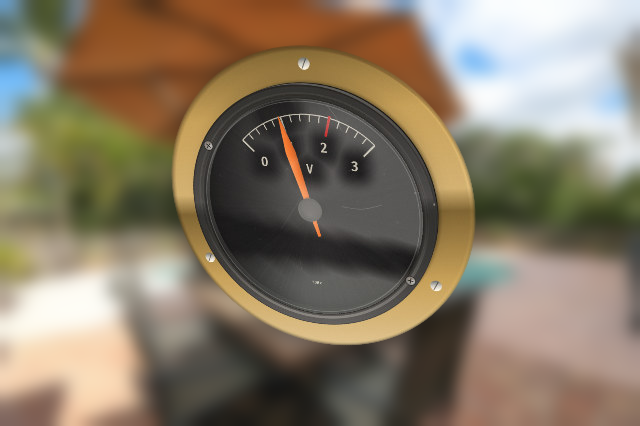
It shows {"value": 1, "unit": "V"}
